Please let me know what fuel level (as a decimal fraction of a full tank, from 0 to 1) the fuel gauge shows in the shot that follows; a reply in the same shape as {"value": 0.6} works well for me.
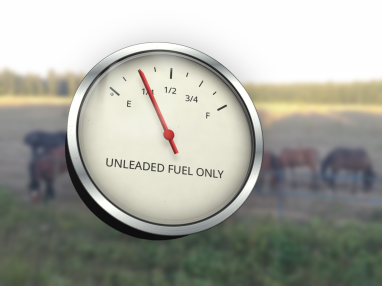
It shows {"value": 0.25}
